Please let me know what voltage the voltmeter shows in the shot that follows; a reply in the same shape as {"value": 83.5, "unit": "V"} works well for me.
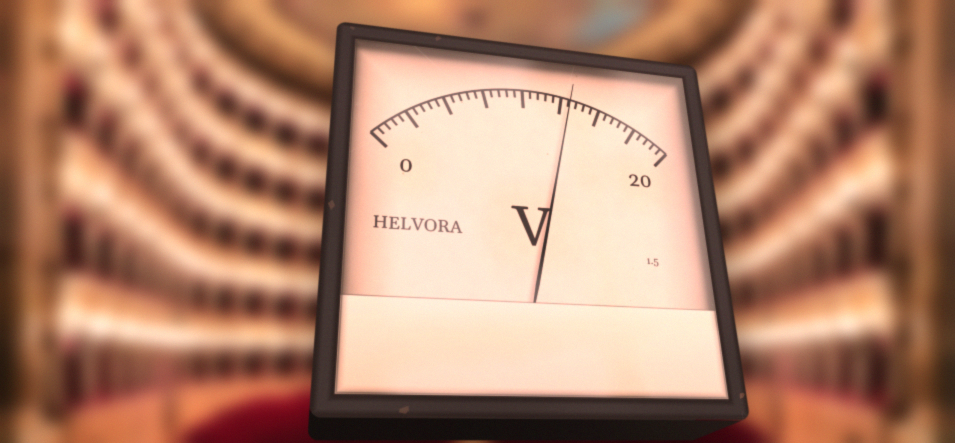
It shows {"value": 13, "unit": "V"}
